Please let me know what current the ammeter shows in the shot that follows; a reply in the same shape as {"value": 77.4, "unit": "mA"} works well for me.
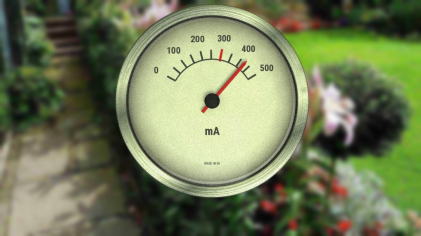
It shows {"value": 425, "unit": "mA"}
